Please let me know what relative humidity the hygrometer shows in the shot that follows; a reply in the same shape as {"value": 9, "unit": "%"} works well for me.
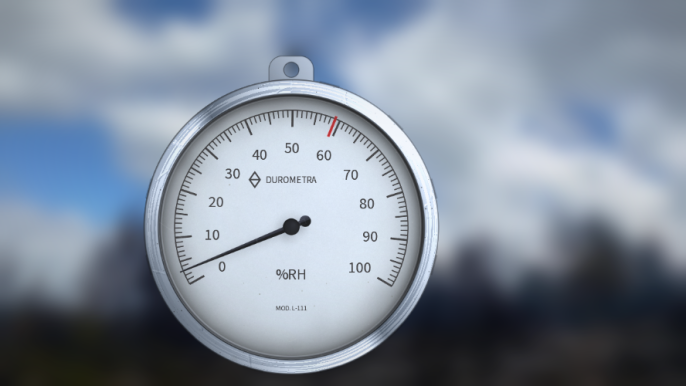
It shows {"value": 3, "unit": "%"}
